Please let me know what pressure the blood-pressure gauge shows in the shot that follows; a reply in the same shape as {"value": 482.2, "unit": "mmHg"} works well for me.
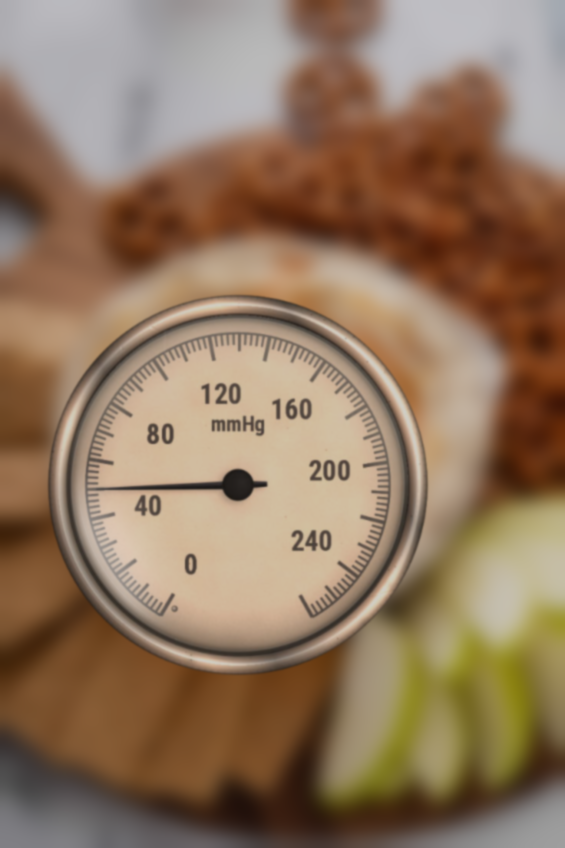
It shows {"value": 50, "unit": "mmHg"}
